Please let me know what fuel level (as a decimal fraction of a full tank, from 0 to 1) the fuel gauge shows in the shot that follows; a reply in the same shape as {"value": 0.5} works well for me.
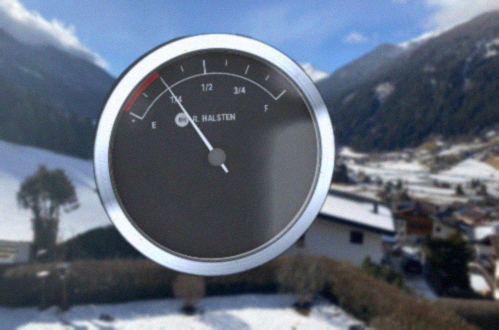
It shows {"value": 0.25}
